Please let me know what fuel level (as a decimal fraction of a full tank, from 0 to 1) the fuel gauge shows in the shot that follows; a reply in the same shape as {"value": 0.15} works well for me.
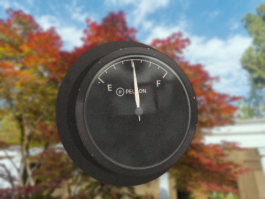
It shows {"value": 0.5}
